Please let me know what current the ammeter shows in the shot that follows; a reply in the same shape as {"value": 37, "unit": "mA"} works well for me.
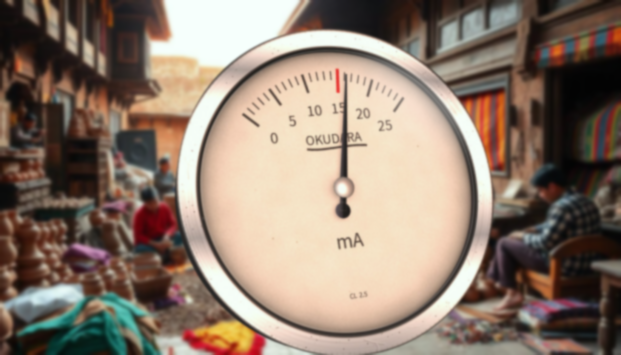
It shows {"value": 16, "unit": "mA"}
